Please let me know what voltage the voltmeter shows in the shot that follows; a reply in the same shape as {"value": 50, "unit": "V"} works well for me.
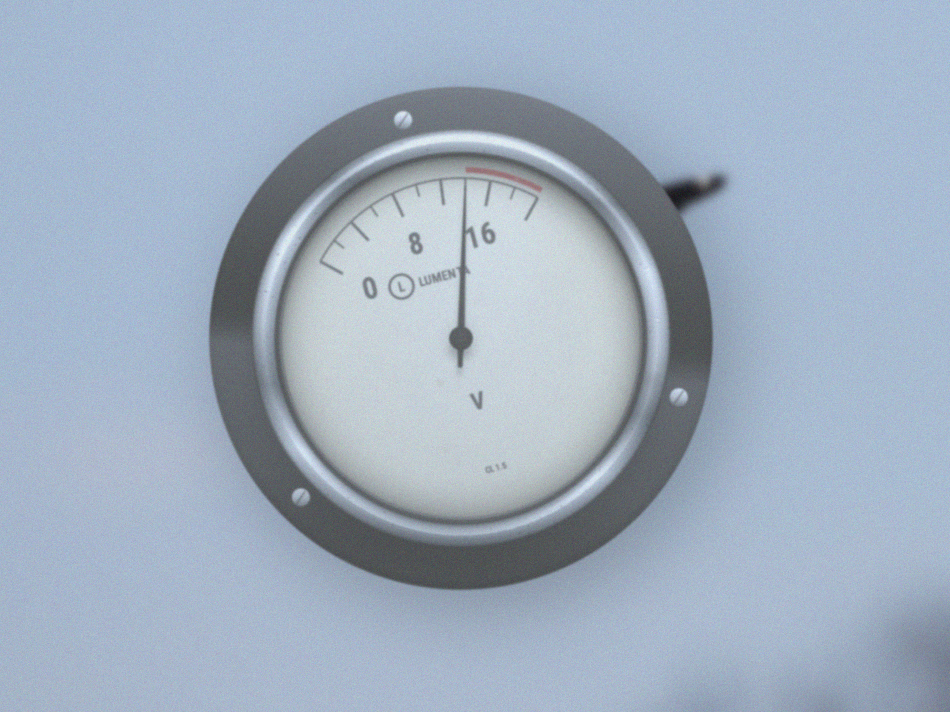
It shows {"value": 14, "unit": "V"}
